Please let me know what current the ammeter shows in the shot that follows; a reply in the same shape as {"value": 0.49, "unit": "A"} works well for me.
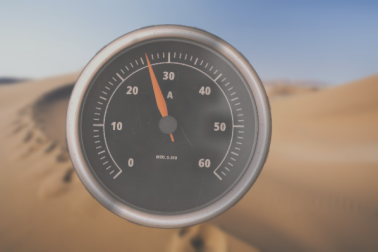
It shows {"value": 26, "unit": "A"}
